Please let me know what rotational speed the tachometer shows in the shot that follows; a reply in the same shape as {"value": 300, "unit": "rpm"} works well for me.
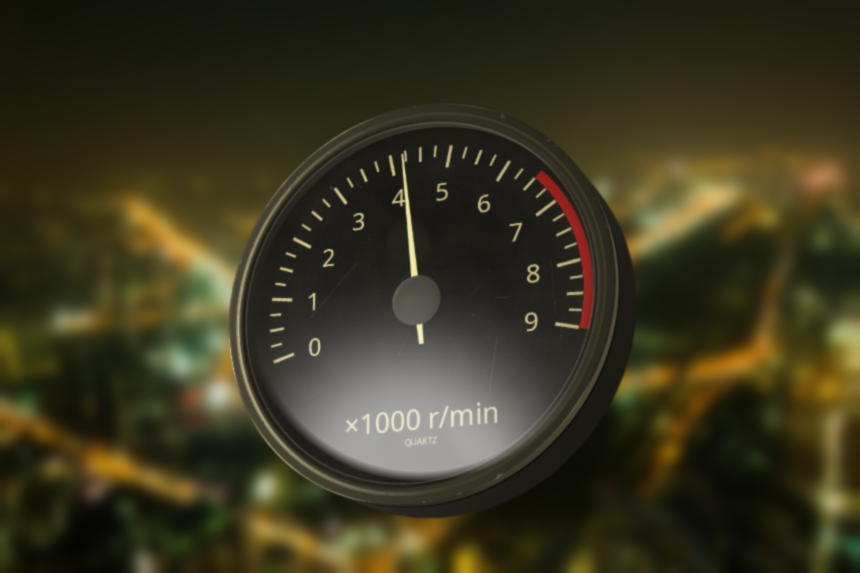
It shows {"value": 4250, "unit": "rpm"}
